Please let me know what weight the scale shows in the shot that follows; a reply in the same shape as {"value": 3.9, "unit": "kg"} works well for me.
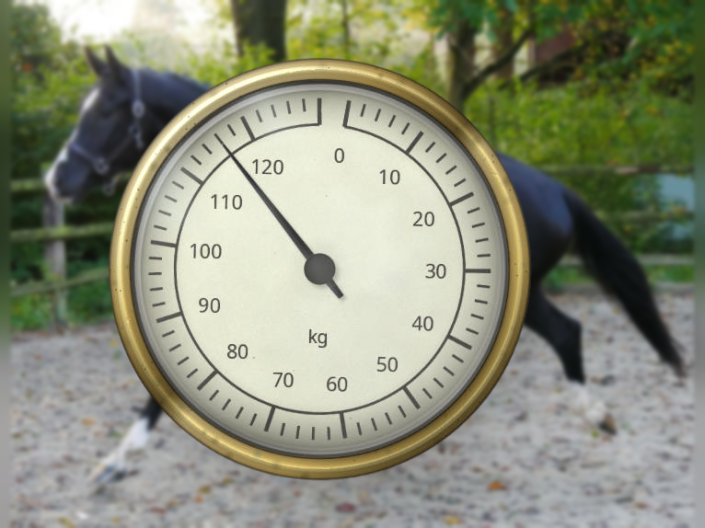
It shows {"value": 116, "unit": "kg"}
